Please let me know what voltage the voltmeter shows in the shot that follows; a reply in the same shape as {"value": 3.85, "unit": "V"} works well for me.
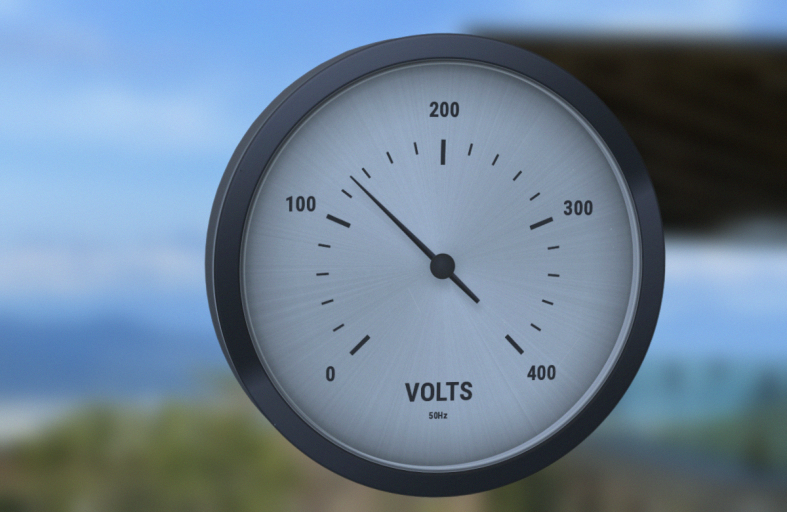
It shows {"value": 130, "unit": "V"}
